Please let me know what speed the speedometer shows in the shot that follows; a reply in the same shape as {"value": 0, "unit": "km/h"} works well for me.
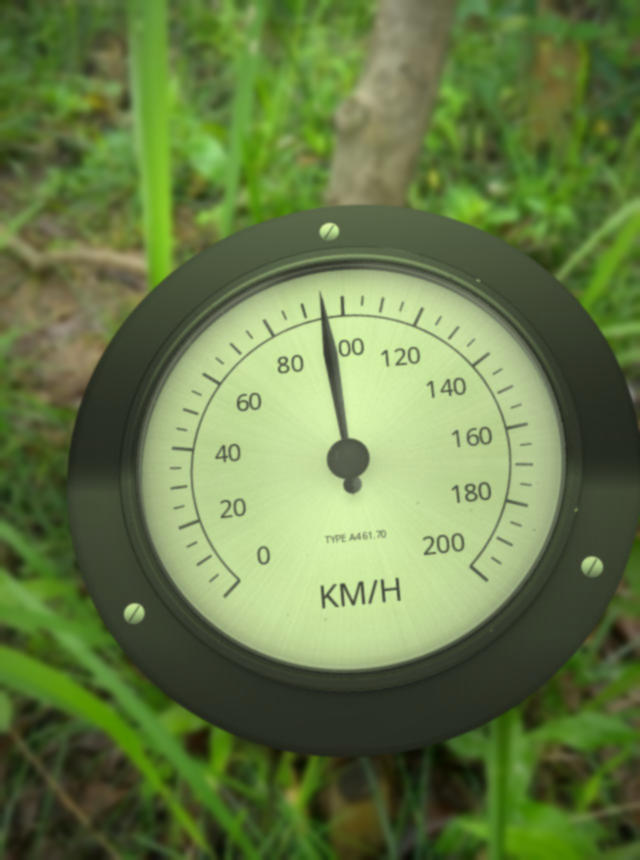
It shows {"value": 95, "unit": "km/h"}
